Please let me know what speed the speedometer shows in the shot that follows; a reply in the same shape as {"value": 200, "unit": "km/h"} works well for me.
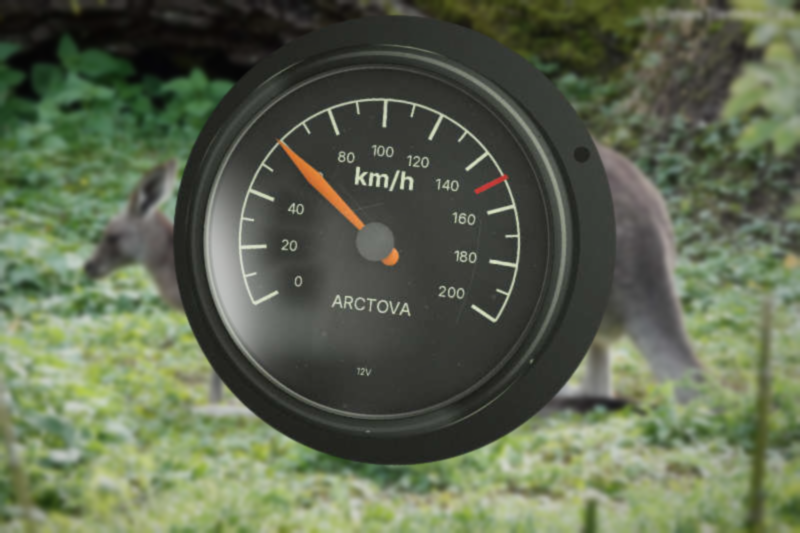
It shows {"value": 60, "unit": "km/h"}
